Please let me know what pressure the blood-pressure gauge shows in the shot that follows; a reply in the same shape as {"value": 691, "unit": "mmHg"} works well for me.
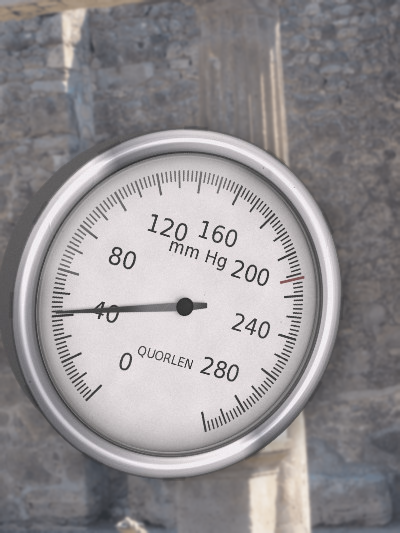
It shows {"value": 42, "unit": "mmHg"}
